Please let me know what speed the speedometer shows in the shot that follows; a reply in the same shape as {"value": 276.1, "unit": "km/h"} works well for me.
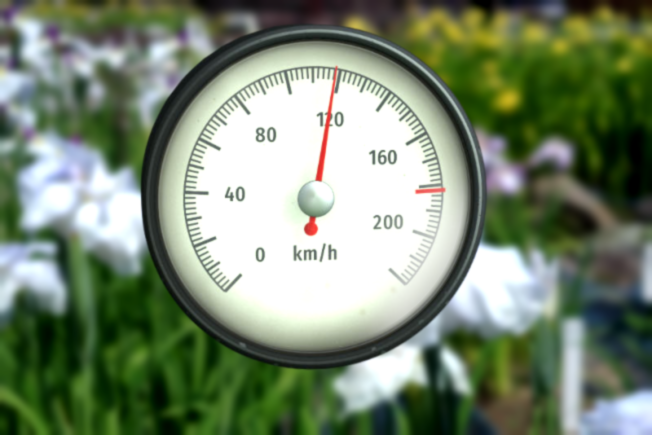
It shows {"value": 118, "unit": "km/h"}
